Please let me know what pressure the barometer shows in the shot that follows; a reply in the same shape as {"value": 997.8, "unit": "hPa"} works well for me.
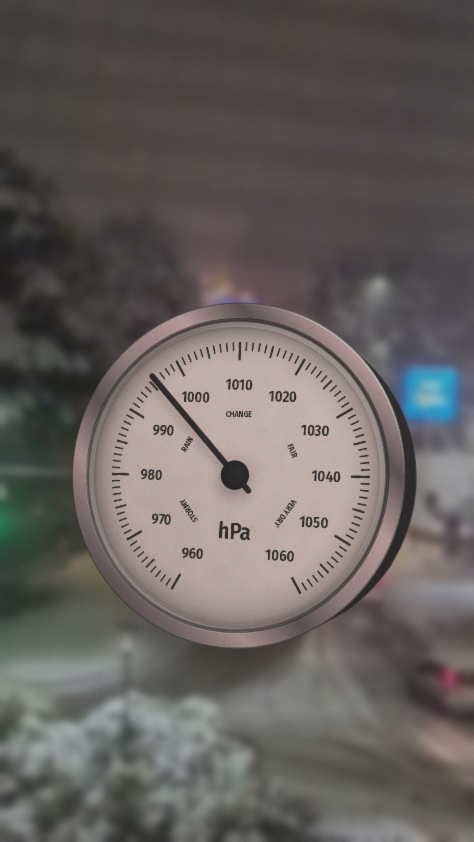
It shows {"value": 996, "unit": "hPa"}
